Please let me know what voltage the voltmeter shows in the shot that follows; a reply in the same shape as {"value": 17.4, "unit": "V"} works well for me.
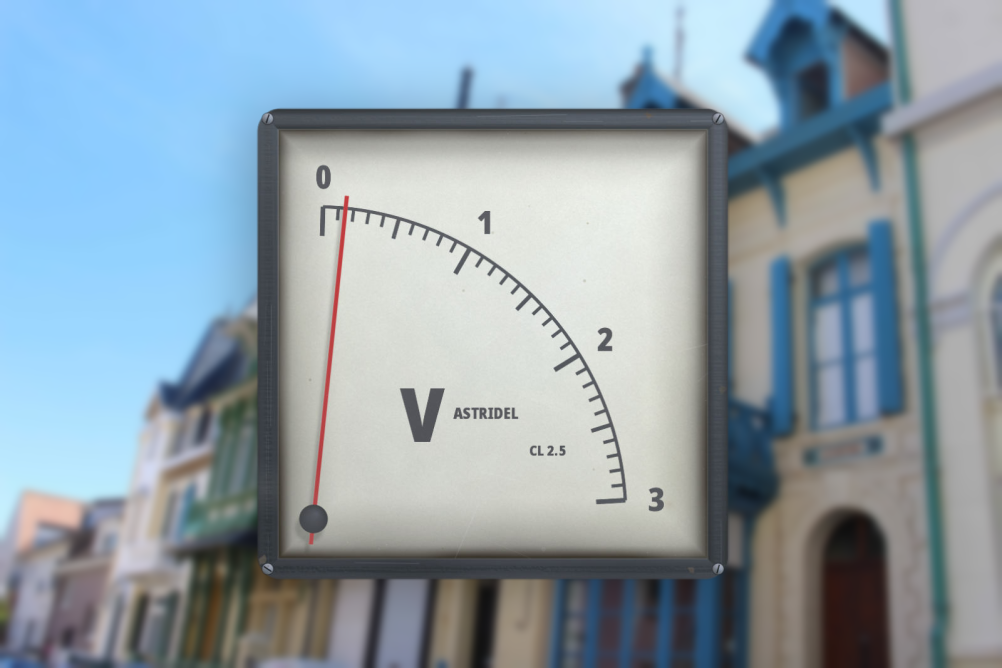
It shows {"value": 0.15, "unit": "V"}
